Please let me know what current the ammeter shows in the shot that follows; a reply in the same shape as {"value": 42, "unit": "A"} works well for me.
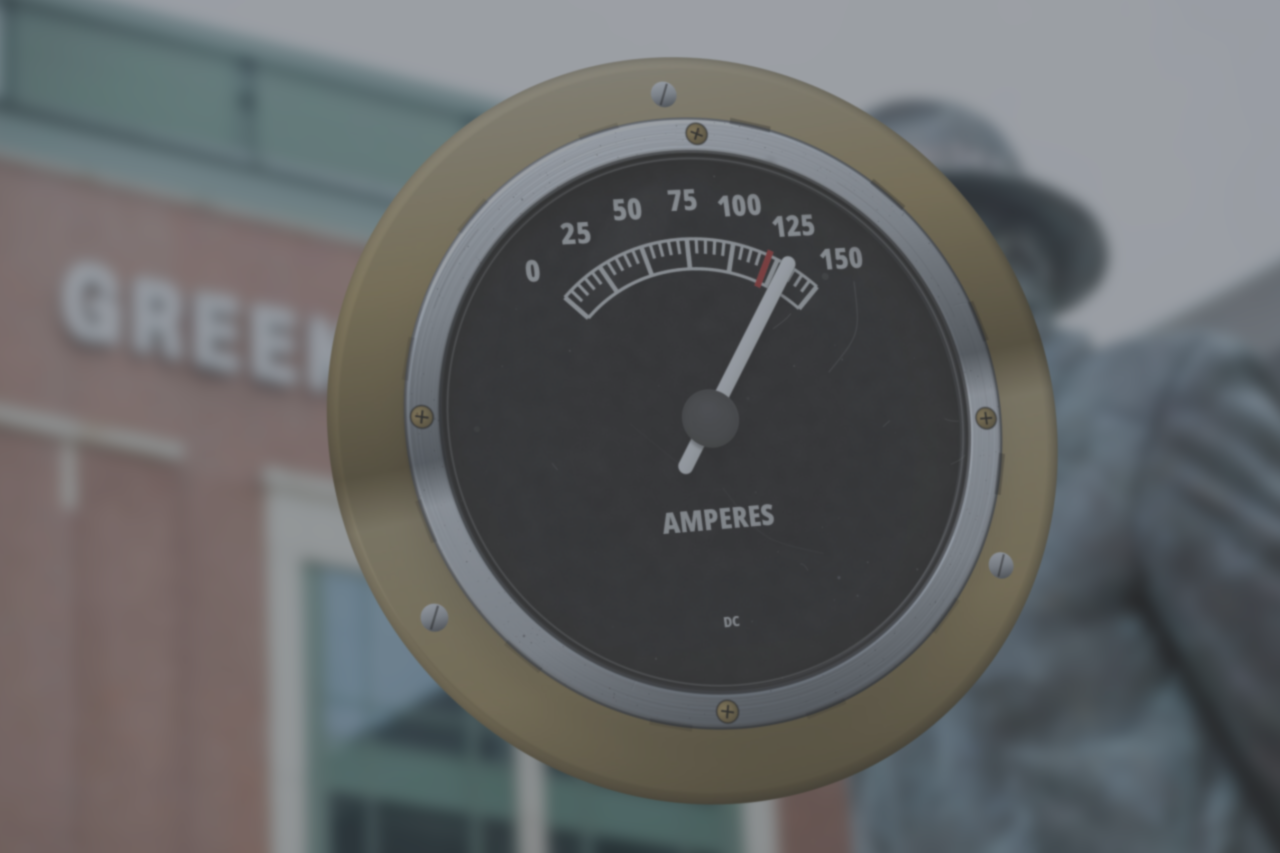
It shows {"value": 130, "unit": "A"}
